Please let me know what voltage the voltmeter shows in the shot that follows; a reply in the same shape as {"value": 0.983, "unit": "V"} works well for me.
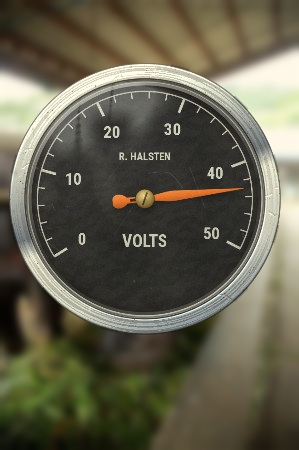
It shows {"value": 43, "unit": "V"}
